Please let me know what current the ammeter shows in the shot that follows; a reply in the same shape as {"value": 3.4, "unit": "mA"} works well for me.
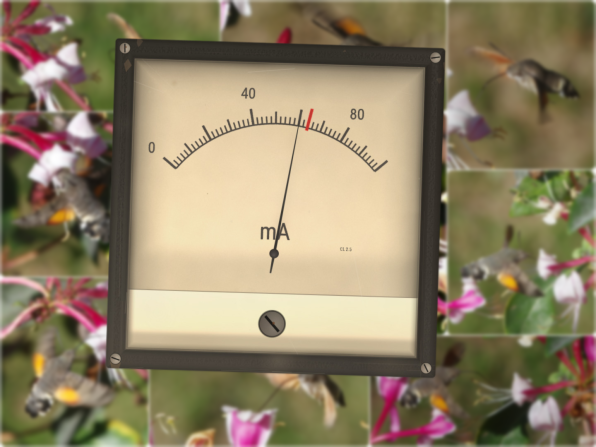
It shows {"value": 60, "unit": "mA"}
